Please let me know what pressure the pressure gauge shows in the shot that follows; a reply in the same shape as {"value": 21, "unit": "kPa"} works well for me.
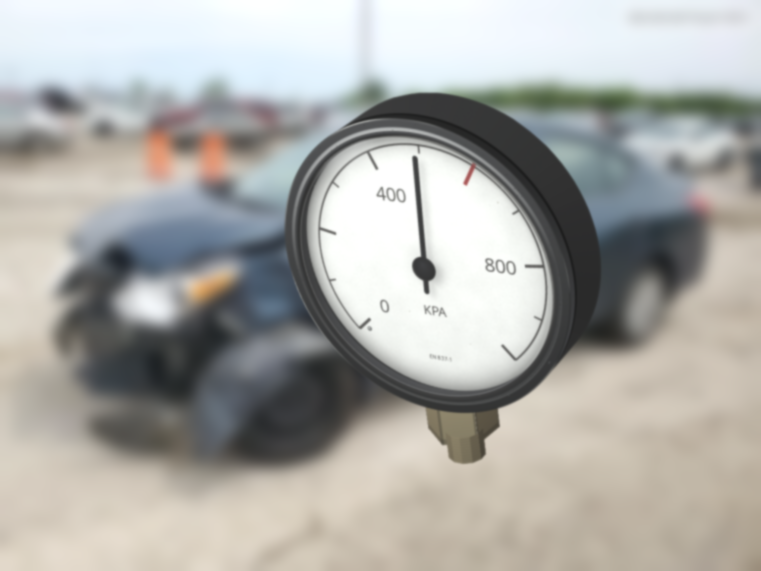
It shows {"value": 500, "unit": "kPa"}
